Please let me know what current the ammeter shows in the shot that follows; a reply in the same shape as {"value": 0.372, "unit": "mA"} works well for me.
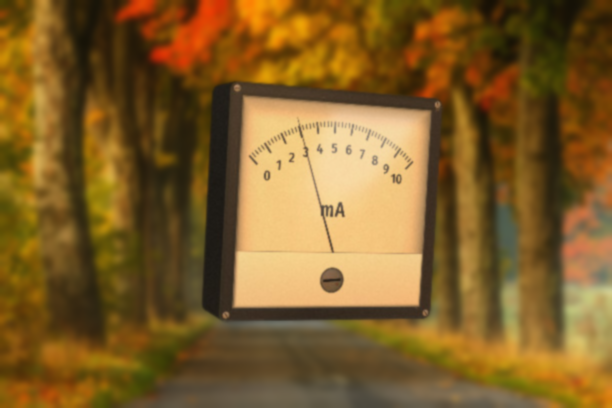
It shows {"value": 3, "unit": "mA"}
